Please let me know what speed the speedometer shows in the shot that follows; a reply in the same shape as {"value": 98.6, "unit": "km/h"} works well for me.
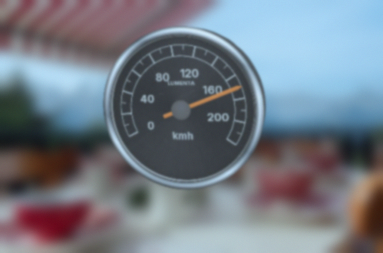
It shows {"value": 170, "unit": "km/h"}
